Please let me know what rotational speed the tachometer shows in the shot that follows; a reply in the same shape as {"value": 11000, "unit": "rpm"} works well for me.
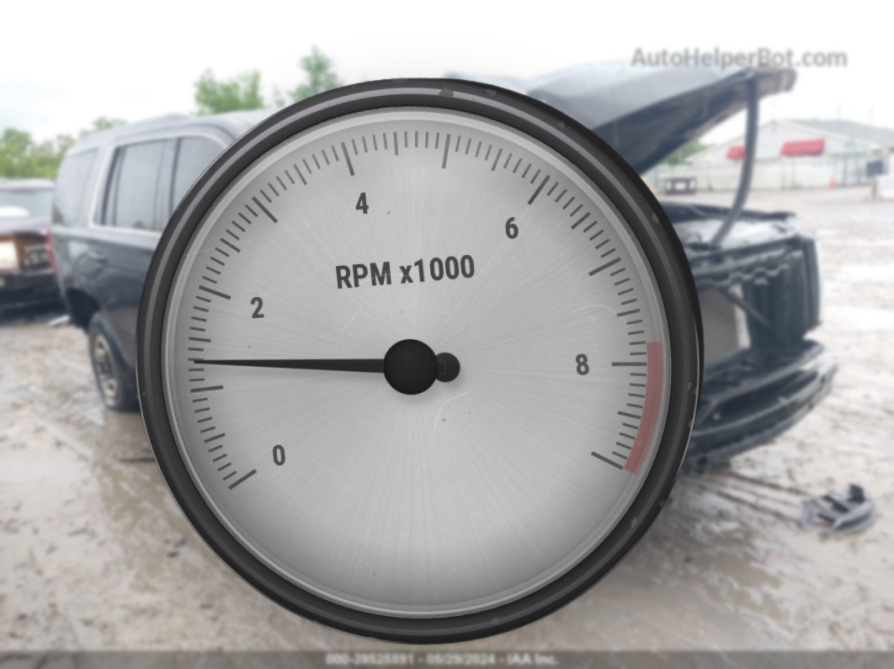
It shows {"value": 1300, "unit": "rpm"}
